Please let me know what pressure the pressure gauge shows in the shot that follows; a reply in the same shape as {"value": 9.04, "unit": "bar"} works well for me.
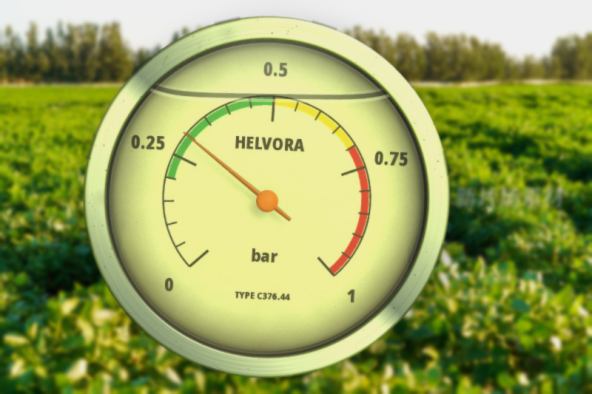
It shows {"value": 0.3, "unit": "bar"}
